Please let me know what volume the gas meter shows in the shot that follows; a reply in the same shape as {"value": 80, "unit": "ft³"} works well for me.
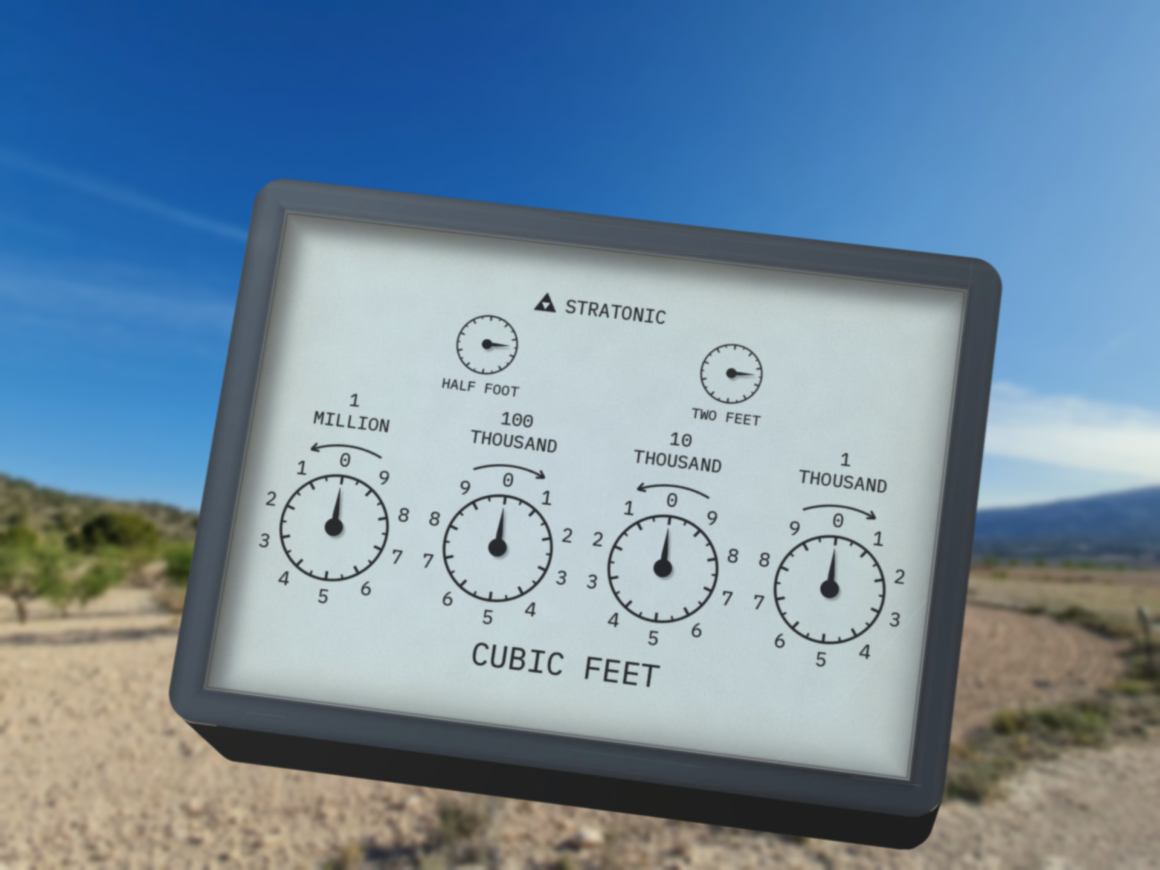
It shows {"value": 0, "unit": "ft³"}
